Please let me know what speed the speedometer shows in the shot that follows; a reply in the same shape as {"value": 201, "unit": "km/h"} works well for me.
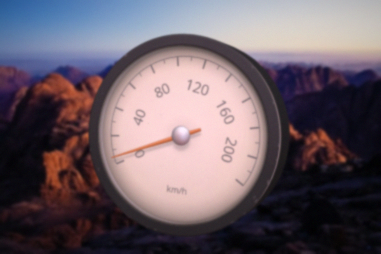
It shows {"value": 5, "unit": "km/h"}
